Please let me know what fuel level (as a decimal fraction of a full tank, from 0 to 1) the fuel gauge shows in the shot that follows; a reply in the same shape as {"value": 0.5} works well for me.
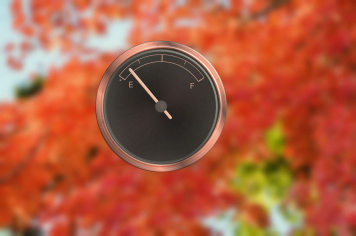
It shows {"value": 0.125}
